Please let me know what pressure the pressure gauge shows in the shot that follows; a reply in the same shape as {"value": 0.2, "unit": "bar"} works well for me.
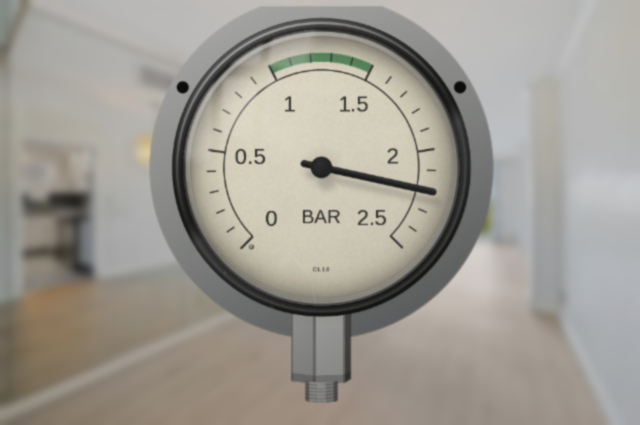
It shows {"value": 2.2, "unit": "bar"}
